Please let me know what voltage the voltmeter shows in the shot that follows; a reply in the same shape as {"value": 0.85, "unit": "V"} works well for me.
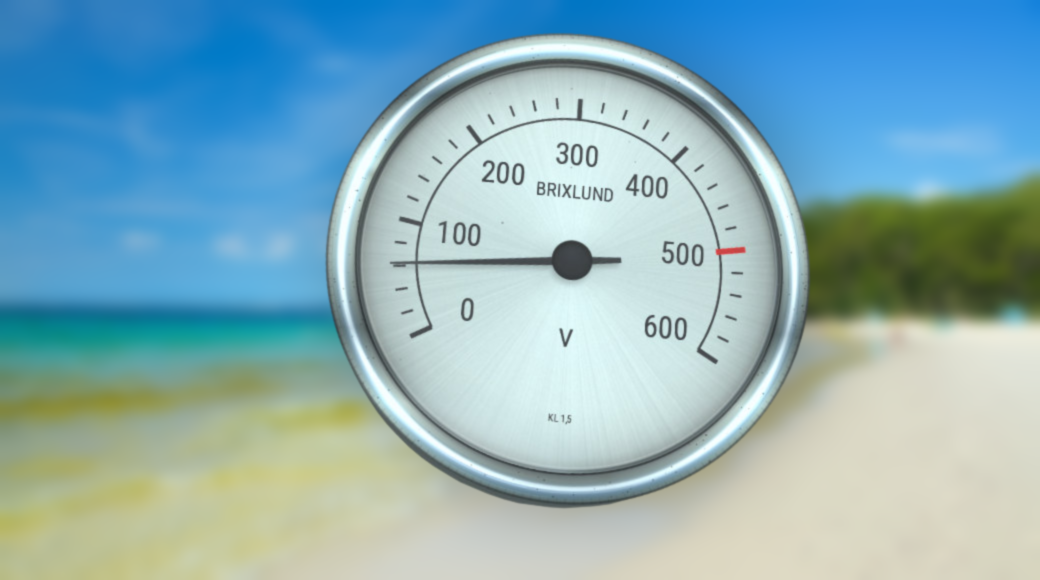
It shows {"value": 60, "unit": "V"}
